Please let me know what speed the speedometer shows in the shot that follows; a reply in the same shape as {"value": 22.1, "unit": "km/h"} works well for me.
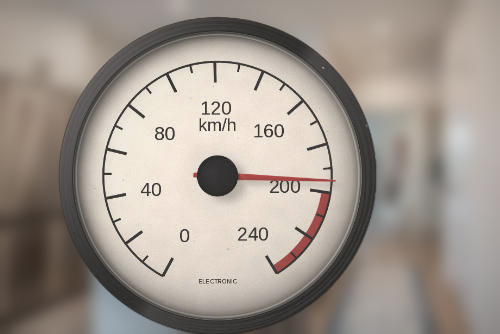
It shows {"value": 195, "unit": "km/h"}
